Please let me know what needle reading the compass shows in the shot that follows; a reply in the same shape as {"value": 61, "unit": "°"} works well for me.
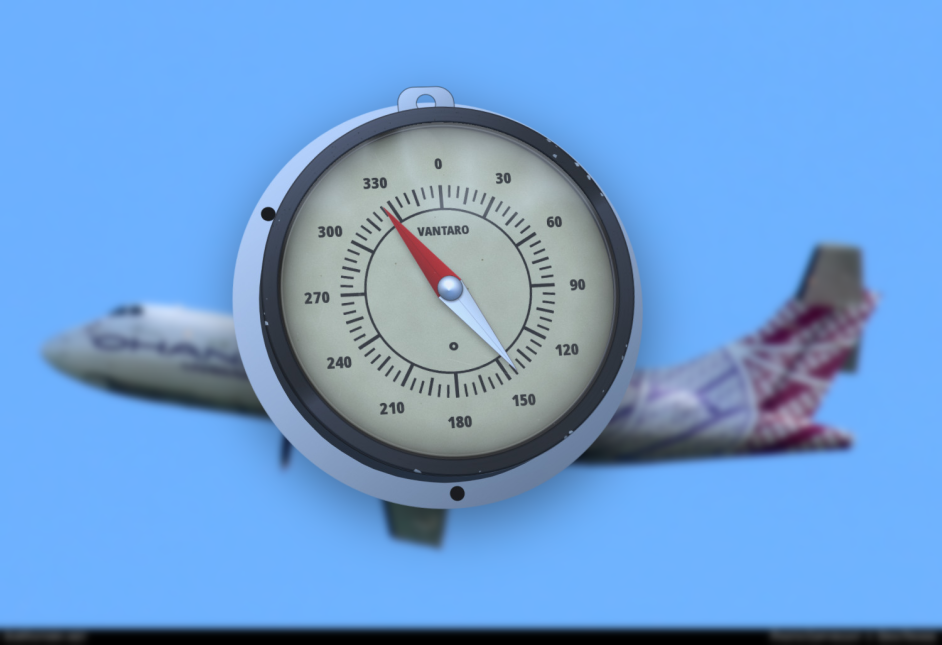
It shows {"value": 325, "unit": "°"}
